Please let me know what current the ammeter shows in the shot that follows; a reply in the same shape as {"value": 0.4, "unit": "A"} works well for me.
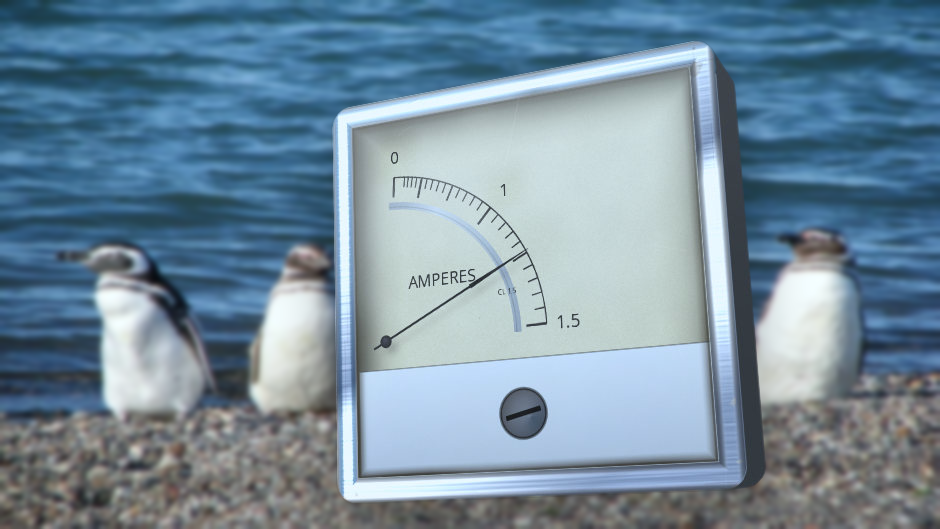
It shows {"value": 1.25, "unit": "A"}
